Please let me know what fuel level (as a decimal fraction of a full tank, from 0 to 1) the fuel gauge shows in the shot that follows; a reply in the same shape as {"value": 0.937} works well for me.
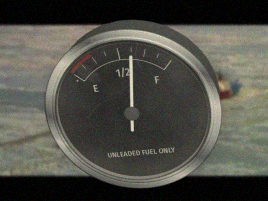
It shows {"value": 0.625}
